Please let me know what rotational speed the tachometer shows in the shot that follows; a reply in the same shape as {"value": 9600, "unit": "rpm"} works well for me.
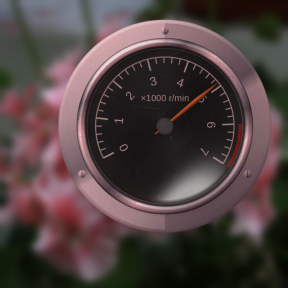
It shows {"value": 4900, "unit": "rpm"}
